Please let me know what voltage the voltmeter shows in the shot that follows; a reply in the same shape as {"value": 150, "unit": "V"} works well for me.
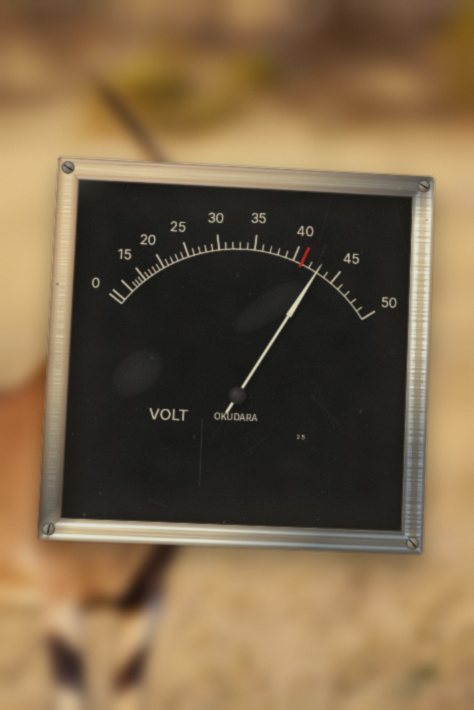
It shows {"value": 43, "unit": "V"}
